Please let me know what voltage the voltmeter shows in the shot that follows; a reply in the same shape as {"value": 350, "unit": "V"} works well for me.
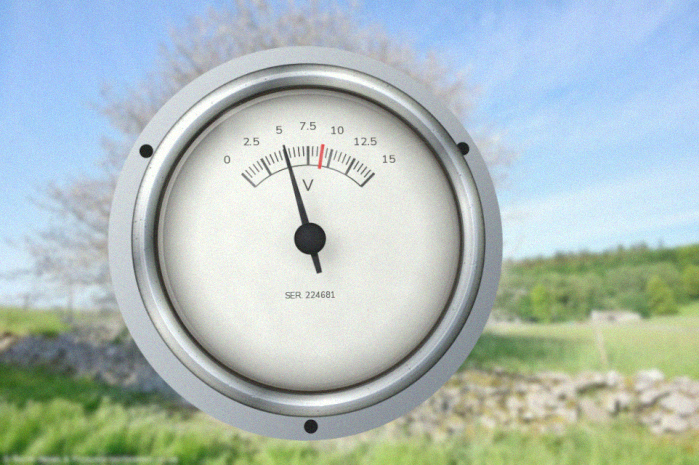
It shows {"value": 5, "unit": "V"}
